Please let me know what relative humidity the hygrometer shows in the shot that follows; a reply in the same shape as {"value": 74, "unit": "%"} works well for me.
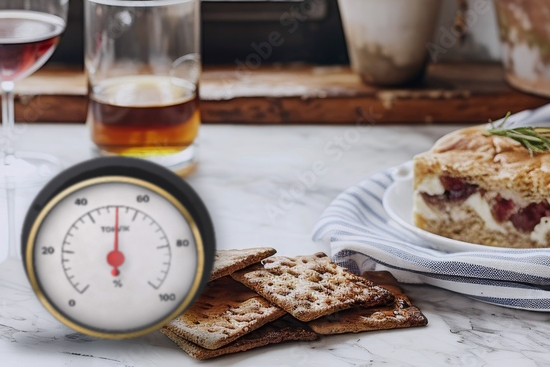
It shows {"value": 52, "unit": "%"}
